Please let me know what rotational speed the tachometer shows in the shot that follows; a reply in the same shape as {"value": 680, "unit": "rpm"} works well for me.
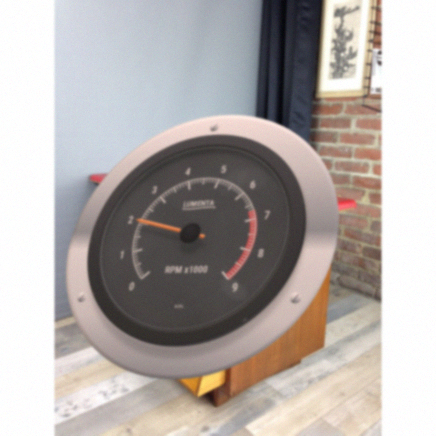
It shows {"value": 2000, "unit": "rpm"}
